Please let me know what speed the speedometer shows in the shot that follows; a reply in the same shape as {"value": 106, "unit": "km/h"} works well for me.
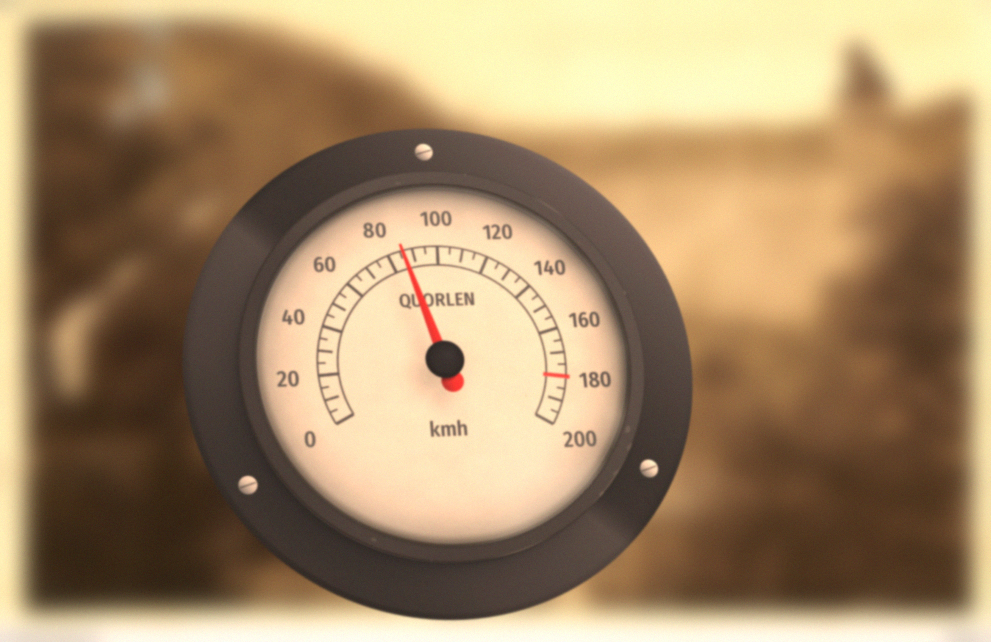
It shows {"value": 85, "unit": "km/h"}
